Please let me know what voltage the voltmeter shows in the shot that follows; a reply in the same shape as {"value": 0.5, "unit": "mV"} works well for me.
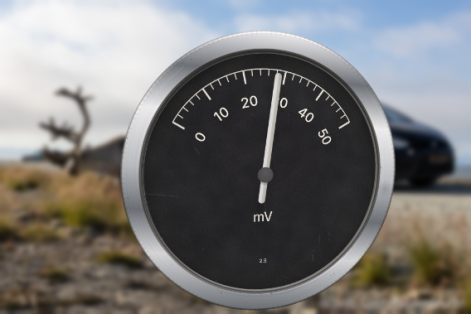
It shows {"value": 28, "unit": "mV"}
